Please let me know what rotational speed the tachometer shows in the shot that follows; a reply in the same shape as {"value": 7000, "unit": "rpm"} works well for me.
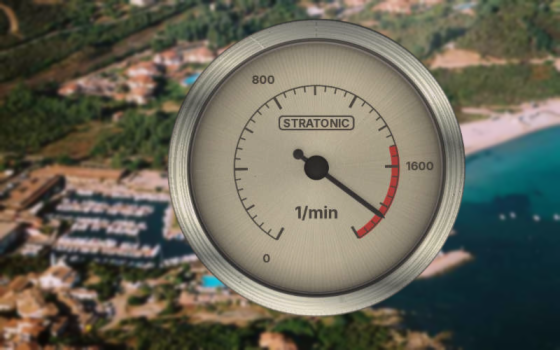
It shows {"value": 1850, "unit": "rpm"}
